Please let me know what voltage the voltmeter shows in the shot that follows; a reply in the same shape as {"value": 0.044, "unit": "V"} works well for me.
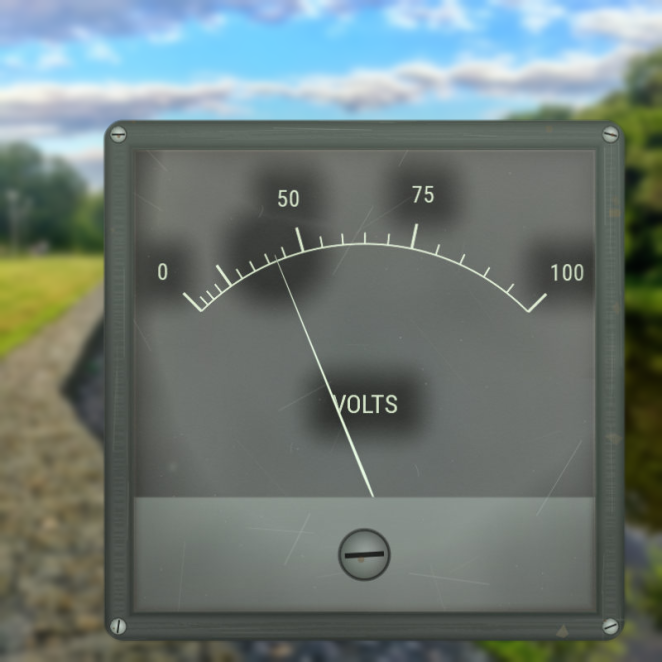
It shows {"value": 42.5, "unit": "V"}
